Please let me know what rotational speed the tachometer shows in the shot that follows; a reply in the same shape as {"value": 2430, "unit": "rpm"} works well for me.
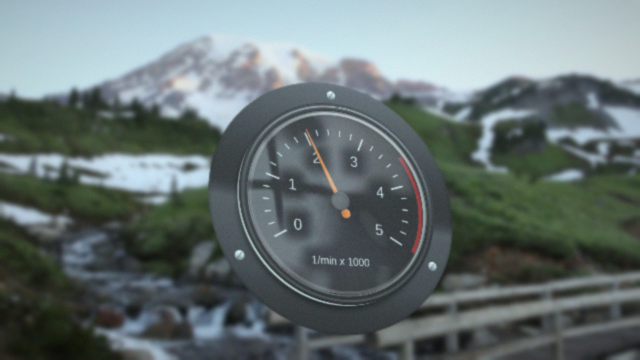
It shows {"value": 2000, "unit": "rpm"}
